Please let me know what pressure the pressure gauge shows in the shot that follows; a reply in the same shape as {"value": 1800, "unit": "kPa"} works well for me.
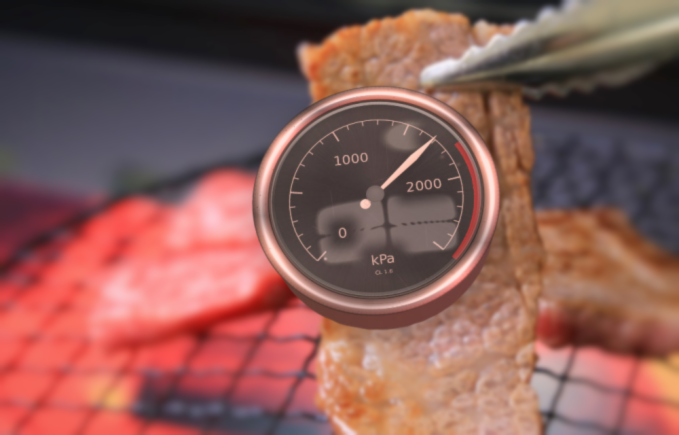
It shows {"value": 1700, "unit": "kPa"}
